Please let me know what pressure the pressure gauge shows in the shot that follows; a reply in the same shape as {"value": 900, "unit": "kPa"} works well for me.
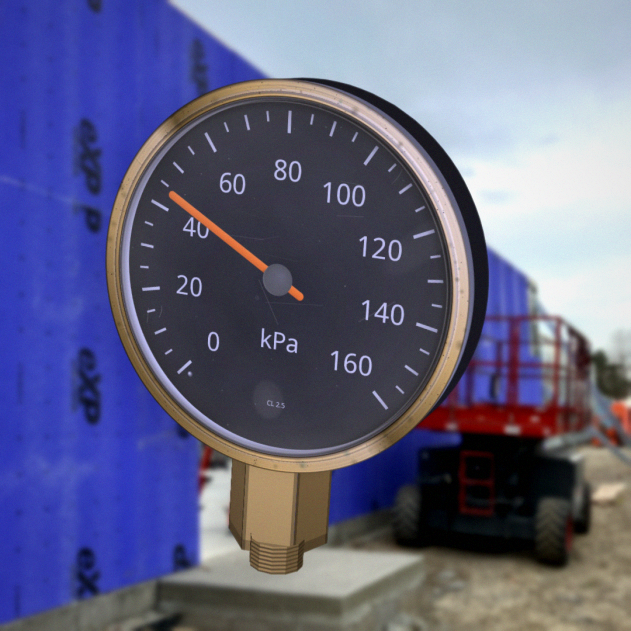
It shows {"value": 45, "unit": "kPa"}
